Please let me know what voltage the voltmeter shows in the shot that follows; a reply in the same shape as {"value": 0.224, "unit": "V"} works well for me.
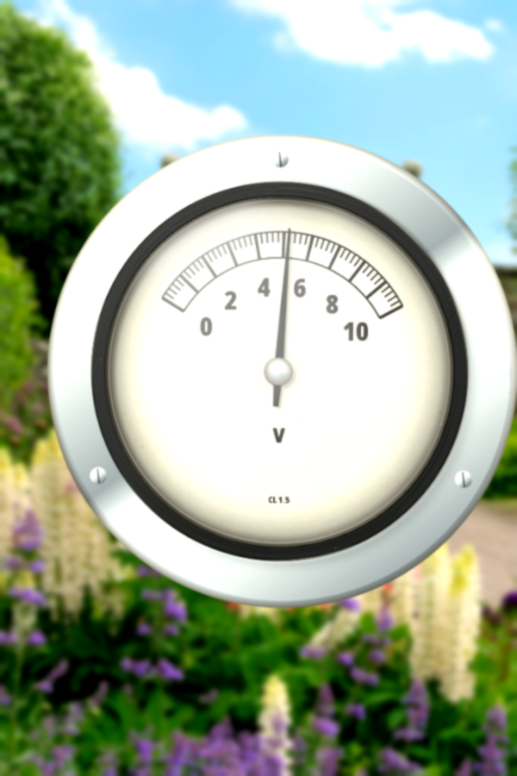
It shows {"value": 5.2, "unit": "V"}
